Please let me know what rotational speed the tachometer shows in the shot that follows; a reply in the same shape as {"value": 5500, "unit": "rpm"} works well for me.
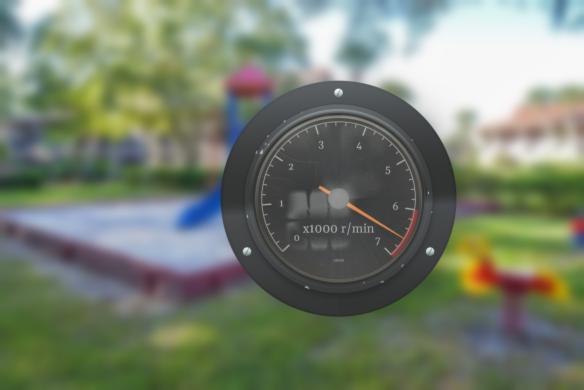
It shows {"value": 6600, "unit": "rpm"}
